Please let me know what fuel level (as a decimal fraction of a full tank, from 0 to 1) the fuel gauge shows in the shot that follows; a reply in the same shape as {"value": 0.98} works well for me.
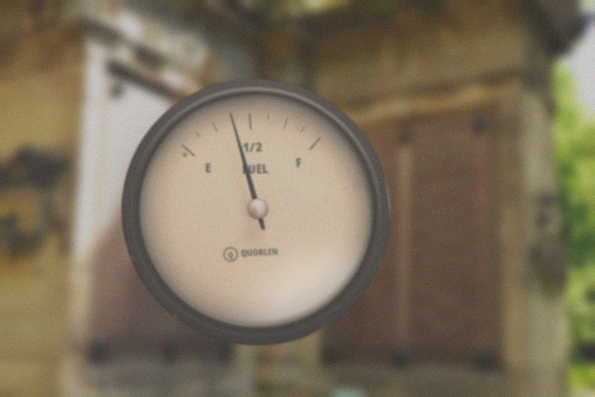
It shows {"value": 0.375}
